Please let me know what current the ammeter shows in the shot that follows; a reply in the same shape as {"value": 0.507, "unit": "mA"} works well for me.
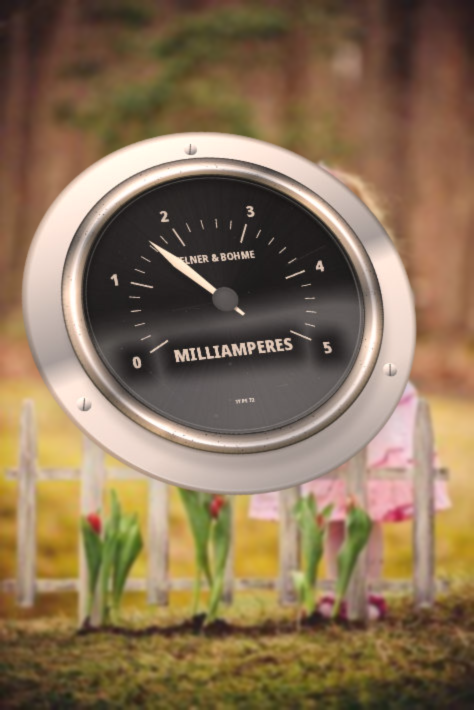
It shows {"value": 1.6, "unit": "mA"}
